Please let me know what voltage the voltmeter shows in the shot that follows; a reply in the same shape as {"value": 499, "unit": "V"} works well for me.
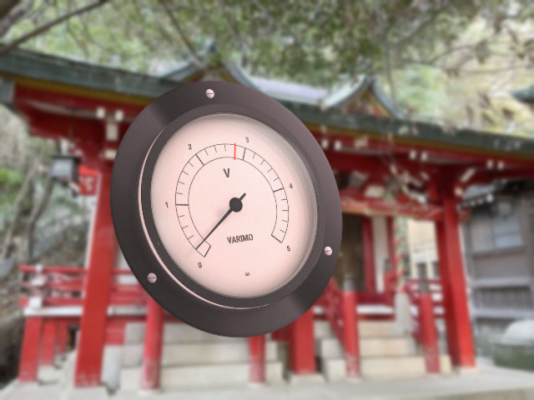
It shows {"value": 0.2, "unit": "V"}
